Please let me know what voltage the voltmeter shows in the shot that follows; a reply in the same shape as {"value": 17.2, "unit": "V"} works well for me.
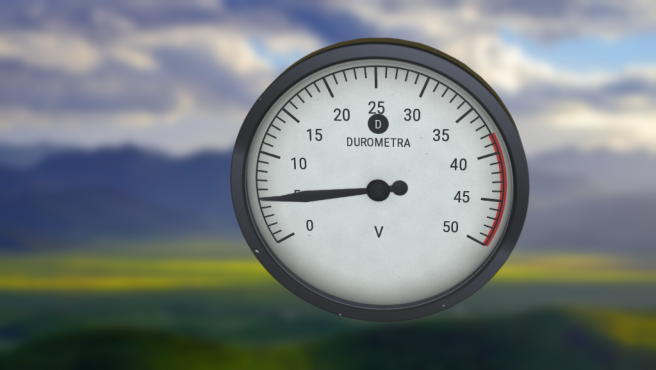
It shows {"value": 5, "unit": "V"}
